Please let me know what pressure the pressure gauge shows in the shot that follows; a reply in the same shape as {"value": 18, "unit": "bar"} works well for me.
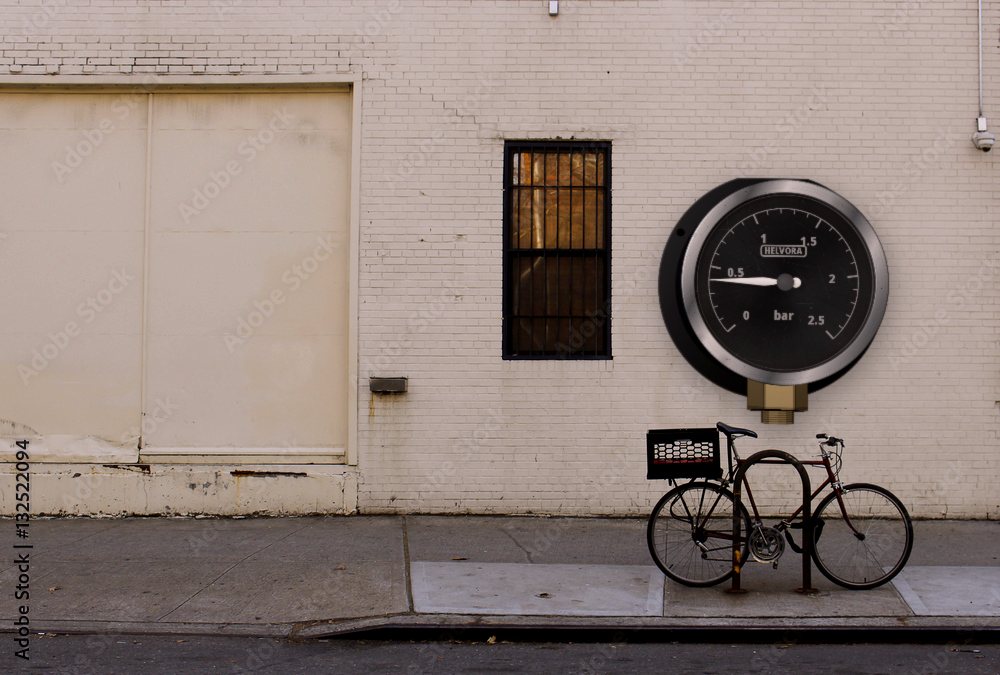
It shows {"value": 0.4, "unit": "bar"}
